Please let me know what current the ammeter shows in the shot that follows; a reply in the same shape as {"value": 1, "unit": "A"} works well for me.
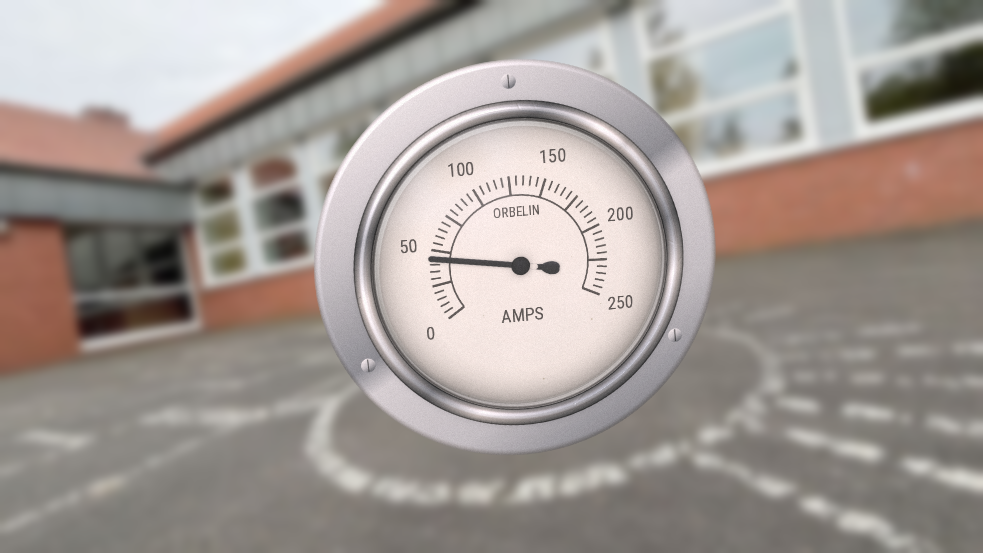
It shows {"value": 45, "unit": "A"}
